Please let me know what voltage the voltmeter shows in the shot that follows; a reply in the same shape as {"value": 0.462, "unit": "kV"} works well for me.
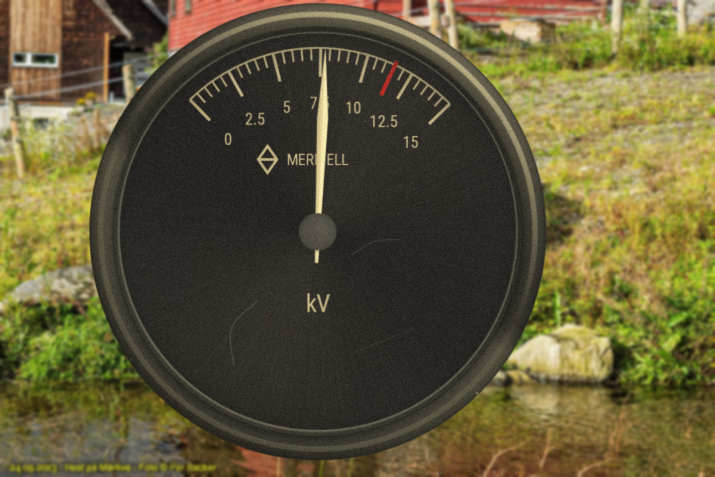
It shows {"value": 7.75, "unit": "kV"}
